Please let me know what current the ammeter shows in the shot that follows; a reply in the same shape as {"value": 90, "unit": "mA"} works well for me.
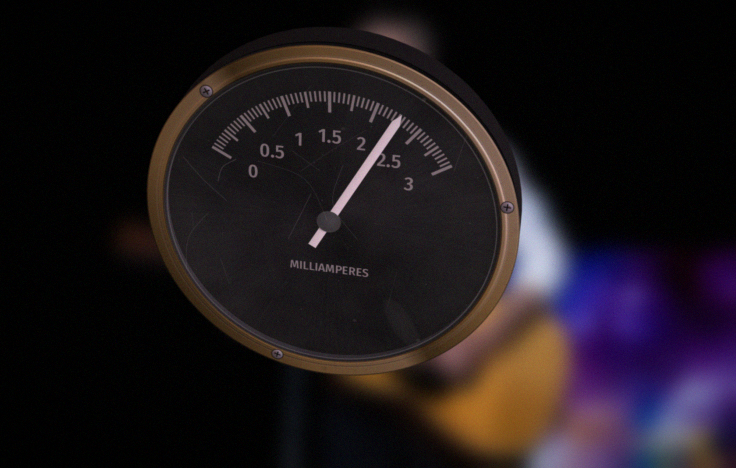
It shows {"value": 2.25, "unit": "mA"}
